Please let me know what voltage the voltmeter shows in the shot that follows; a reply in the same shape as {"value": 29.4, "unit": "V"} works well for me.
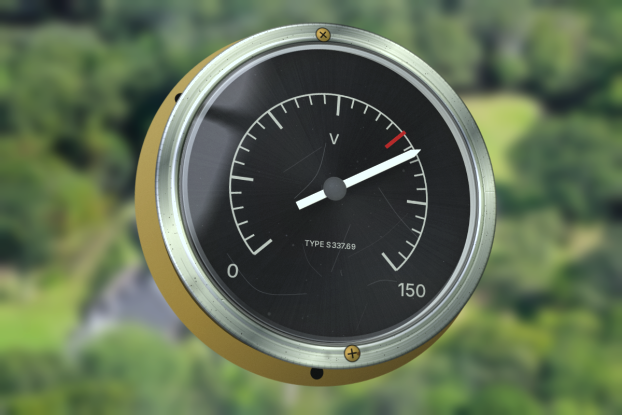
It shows {"value": 107.5, "unit": "V"}
